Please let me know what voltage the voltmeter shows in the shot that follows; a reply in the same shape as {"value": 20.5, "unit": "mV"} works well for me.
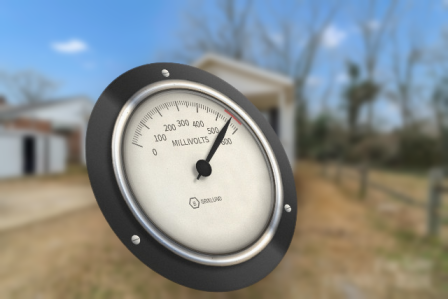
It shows {"value": 550, "unit": "mV"}
